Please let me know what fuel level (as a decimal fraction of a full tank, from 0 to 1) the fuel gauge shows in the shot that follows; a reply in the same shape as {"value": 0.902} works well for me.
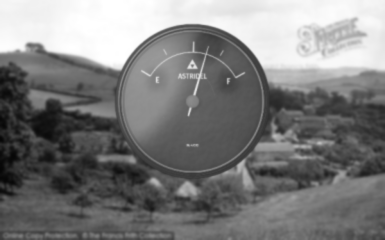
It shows {"value": 0.625}
